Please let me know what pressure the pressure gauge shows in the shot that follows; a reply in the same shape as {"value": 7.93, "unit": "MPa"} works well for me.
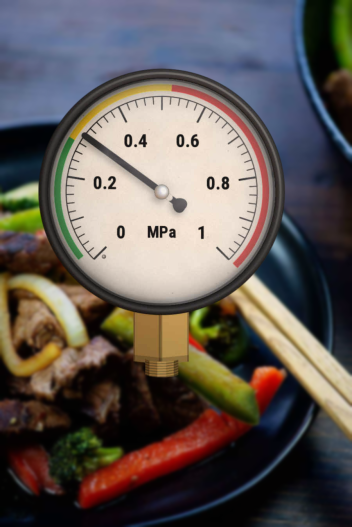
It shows {"value": 0.3, "unit": "MPa"}
